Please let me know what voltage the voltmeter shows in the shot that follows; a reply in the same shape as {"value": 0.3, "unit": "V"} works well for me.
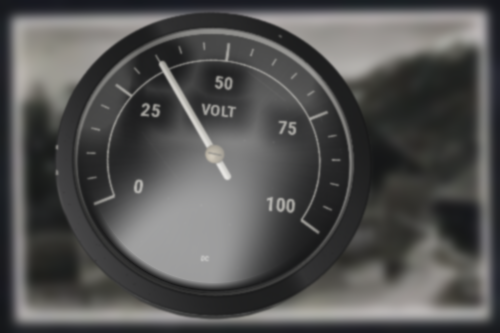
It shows {"value": 35, "unit": "V"}
